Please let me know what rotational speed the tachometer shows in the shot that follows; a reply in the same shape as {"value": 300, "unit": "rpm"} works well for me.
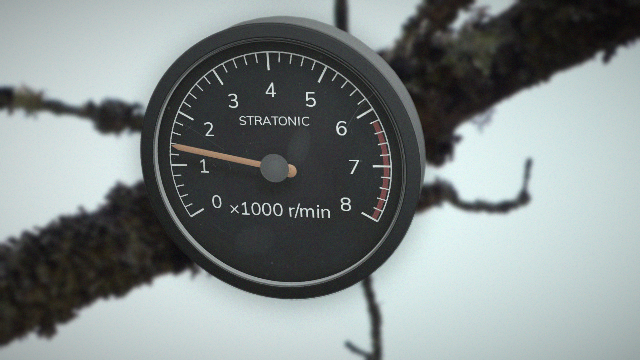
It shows {"value": 1400, "unit": "rpm"}
